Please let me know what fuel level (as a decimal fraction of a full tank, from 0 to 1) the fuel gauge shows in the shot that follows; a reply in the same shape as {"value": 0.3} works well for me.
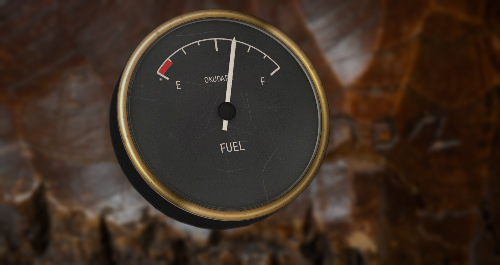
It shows {"value": 0.625}
